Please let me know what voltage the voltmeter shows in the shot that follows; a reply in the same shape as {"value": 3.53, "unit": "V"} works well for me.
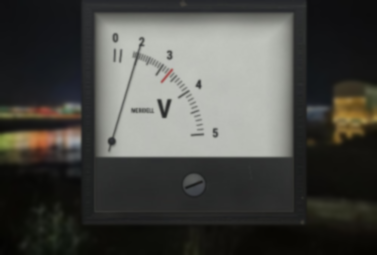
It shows {"value": 2, "unit": "V"}
